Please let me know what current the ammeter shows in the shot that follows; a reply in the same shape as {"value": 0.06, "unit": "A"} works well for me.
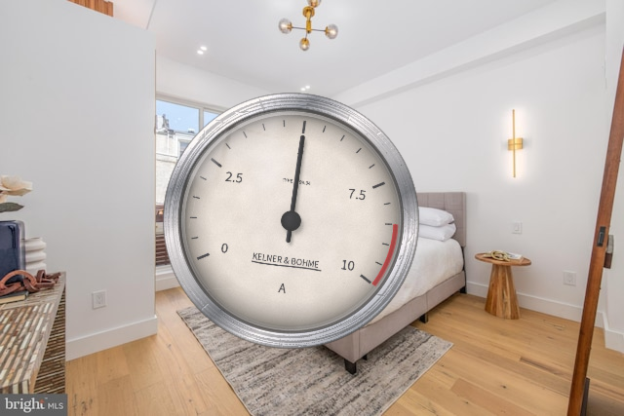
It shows {"value": 5, "unit": "A"}
